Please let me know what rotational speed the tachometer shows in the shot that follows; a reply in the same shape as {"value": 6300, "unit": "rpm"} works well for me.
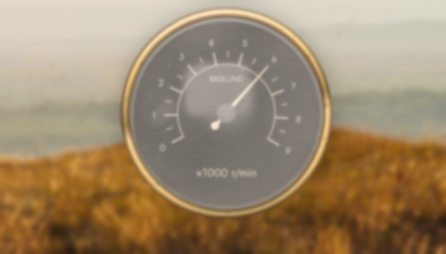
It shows {"value": 6000, "unit": "rpm"}
